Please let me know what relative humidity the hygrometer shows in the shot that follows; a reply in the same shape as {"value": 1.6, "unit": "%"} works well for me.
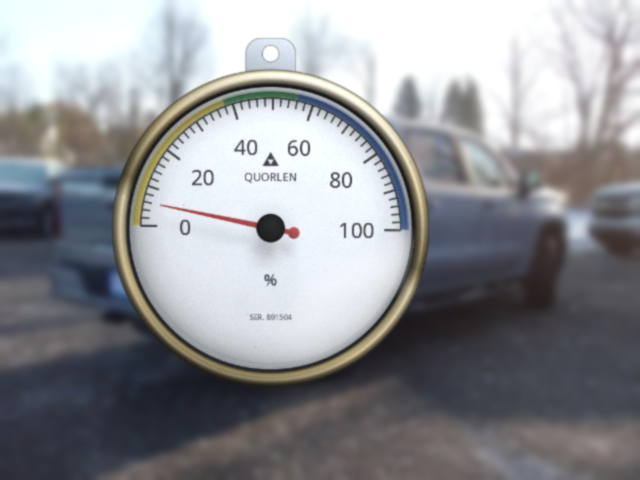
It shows {"value": 6, "unit": "%"}
